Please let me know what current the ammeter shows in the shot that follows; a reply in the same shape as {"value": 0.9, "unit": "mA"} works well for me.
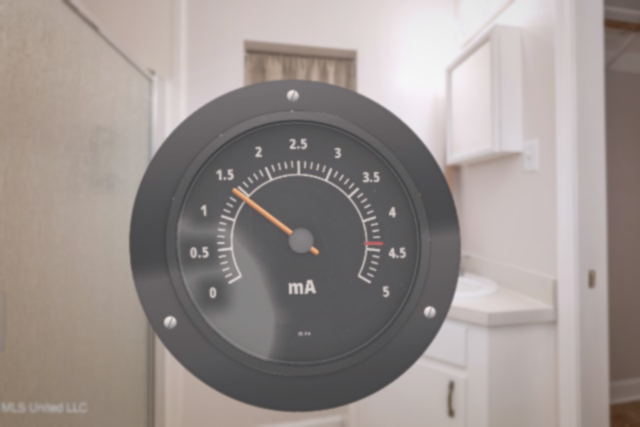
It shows {"value": 1.4, "unit": "mA"}
